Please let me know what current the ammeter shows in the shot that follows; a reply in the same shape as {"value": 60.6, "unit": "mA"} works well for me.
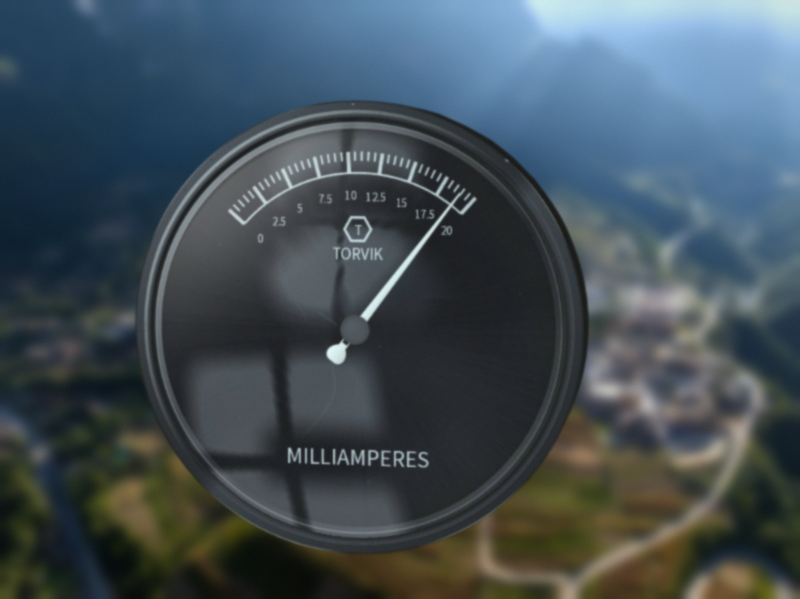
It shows {"value": 19, "unit": "mA"}
